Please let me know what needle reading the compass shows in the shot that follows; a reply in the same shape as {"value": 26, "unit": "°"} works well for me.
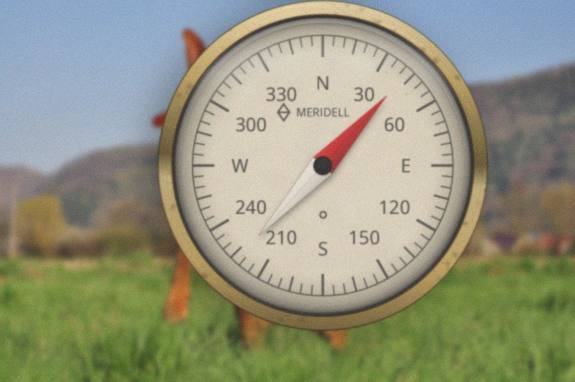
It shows {"value": 42.5, "unit": "°"}
